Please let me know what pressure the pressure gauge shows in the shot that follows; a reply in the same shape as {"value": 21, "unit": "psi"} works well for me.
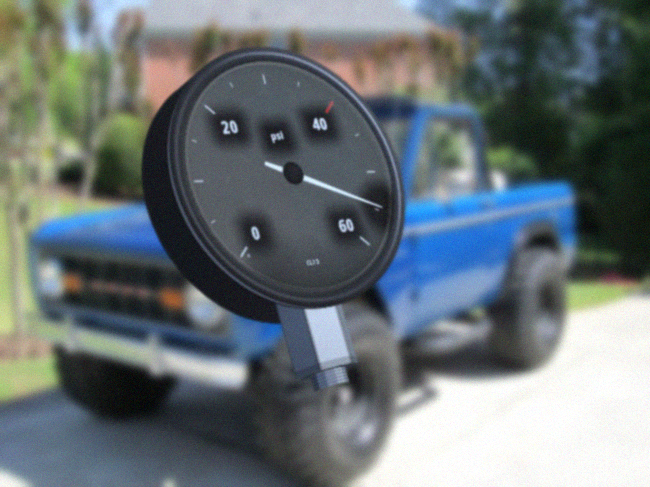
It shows {"value": 55, "unit": "psi"}
